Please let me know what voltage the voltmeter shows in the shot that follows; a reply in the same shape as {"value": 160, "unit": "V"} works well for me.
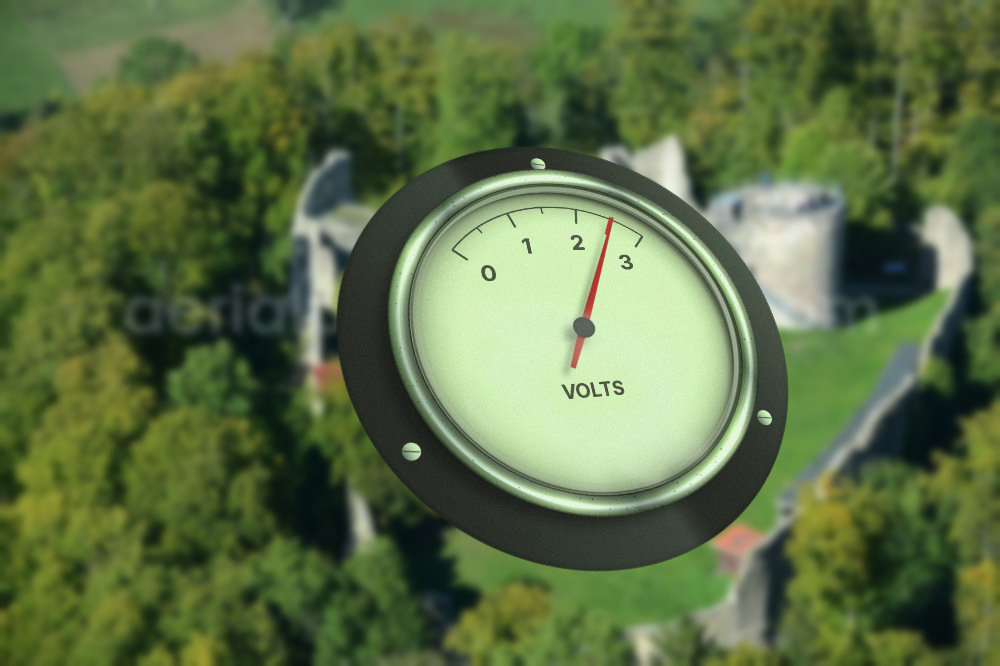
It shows {"value": 2.5, "unit": "V"}
